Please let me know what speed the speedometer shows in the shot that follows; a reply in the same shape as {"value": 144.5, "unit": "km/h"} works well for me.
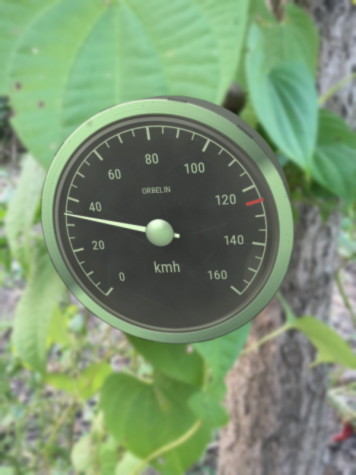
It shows {"value": 35, "unit": "km/h"}
